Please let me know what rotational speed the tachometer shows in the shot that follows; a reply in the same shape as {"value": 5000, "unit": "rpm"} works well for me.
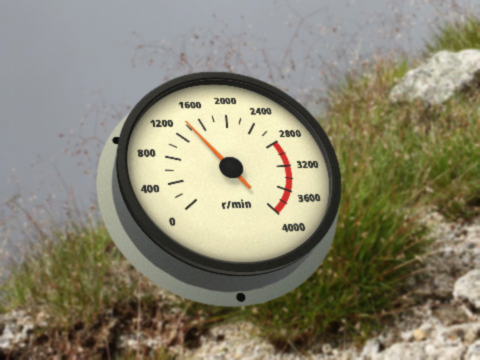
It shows {"value": 1400, "unit": "rpm"}
